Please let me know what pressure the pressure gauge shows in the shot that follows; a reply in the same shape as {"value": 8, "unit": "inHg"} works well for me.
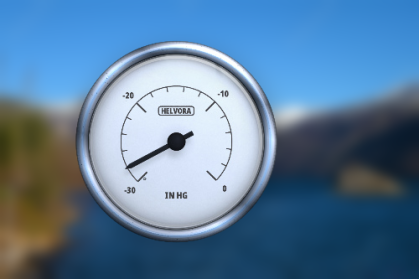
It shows {"value": -28, "unit": "inHg"}
